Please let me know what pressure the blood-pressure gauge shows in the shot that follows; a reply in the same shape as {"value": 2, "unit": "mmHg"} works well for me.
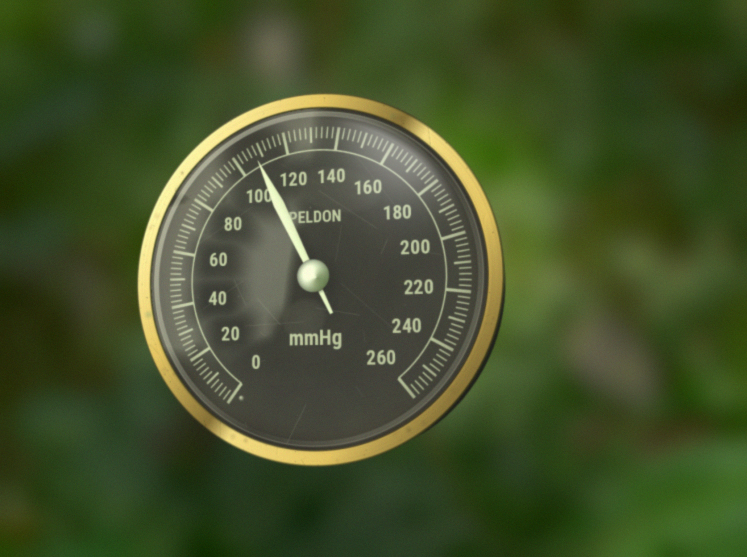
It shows {"value": 108, "unit": "mmHg"}
